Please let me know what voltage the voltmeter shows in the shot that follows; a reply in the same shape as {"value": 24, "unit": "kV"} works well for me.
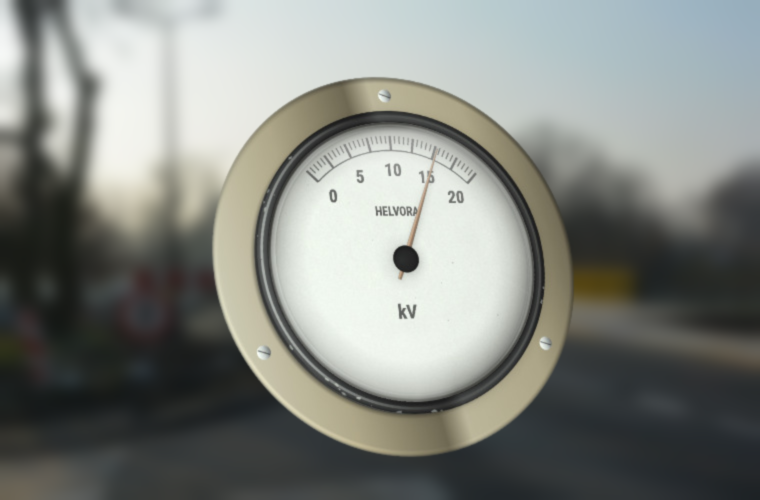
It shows {"value": 15, "unit": "kV"}
